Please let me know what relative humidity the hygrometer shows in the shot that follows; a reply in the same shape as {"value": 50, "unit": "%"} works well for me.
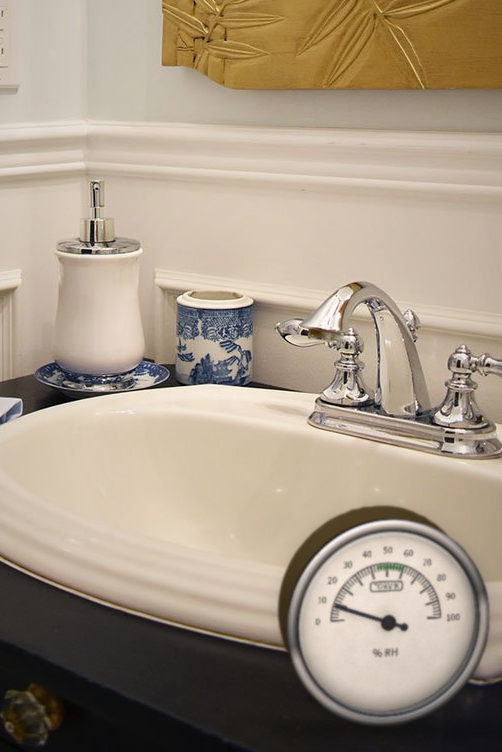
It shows {"value": 10, "unit": "%"}
